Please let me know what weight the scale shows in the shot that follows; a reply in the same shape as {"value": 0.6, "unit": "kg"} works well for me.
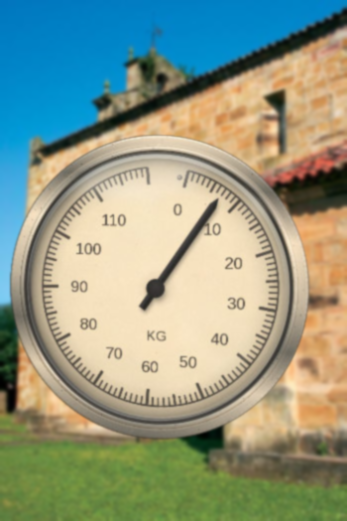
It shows {"value": 7, "unit": "kg"}
